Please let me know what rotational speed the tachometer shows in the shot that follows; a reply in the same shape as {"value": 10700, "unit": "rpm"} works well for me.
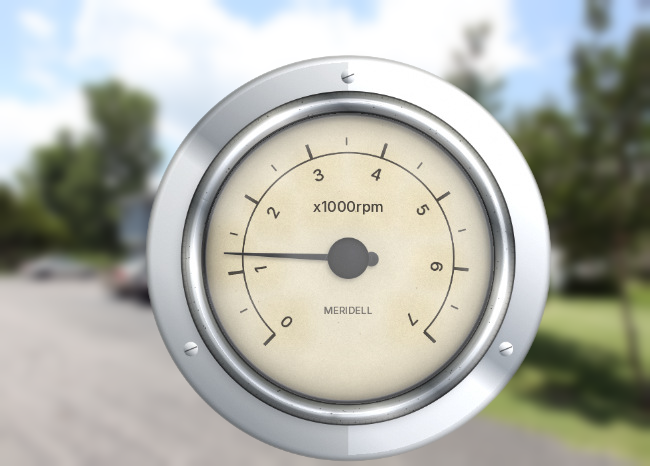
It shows {"value": 1250, "unit": "rpm"}
